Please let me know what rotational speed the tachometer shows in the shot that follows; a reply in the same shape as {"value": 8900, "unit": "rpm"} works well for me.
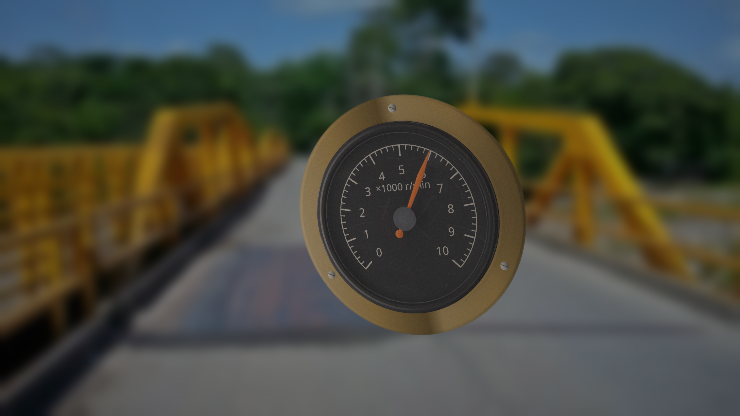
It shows {"value": 6000, "unit": "rpm"}
